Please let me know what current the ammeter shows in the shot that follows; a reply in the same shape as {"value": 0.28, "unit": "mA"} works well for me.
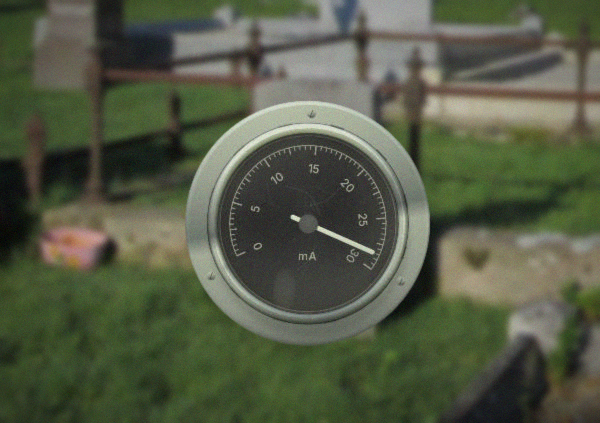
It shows {"value": 28.5, "unit": "mA"}
